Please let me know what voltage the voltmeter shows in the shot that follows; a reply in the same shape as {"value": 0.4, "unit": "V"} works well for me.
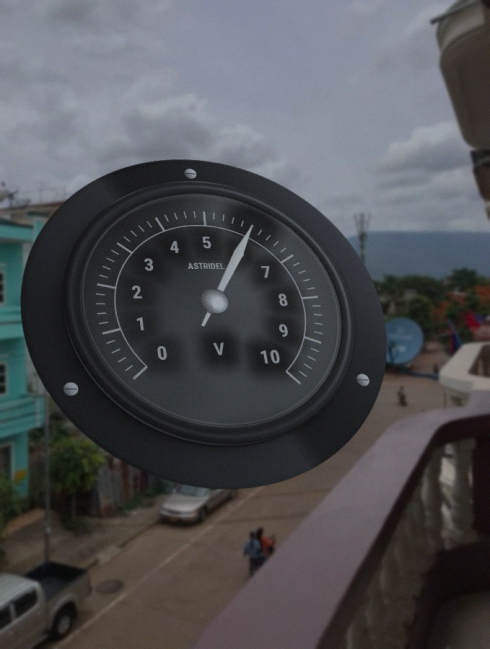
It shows {"value": 6, "unit": "V"}
